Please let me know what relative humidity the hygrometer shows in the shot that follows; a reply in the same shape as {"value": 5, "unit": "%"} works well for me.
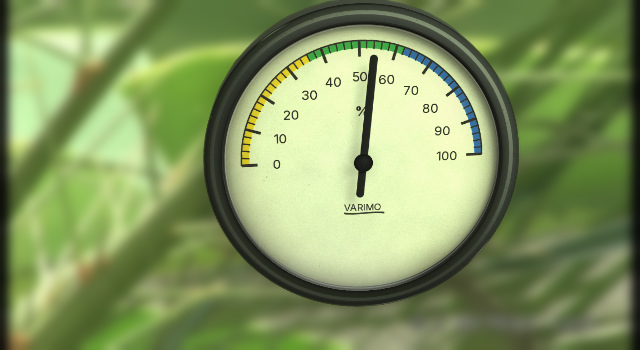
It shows {"value": 54, "unit": "%"}
